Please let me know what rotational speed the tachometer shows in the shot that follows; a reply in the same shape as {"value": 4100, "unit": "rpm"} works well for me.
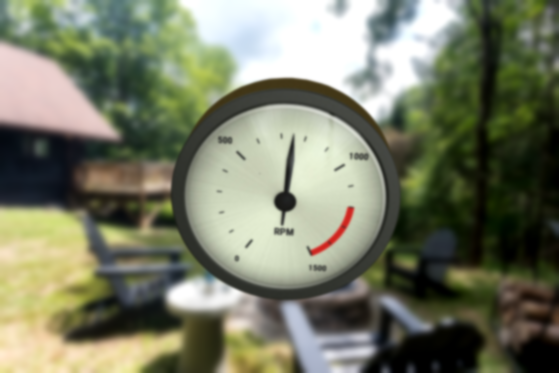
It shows {"value": 750, "unit": "rpm"}
